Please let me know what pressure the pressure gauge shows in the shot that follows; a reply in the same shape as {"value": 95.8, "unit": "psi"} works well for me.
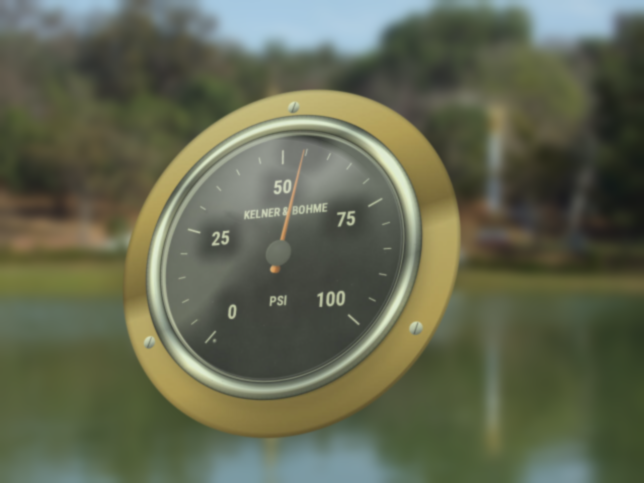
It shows {"value": 55, "unit": "psi"}
